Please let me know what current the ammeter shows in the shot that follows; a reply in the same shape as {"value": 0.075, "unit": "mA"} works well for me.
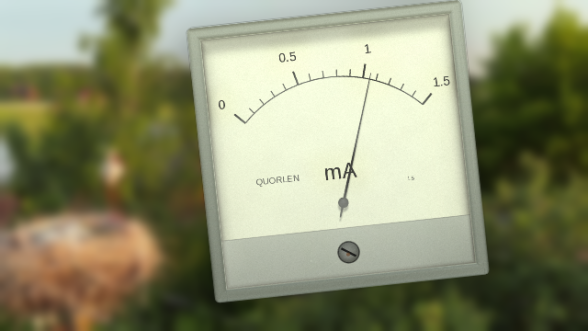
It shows {"value": 1.05, "unit": "mA"}
